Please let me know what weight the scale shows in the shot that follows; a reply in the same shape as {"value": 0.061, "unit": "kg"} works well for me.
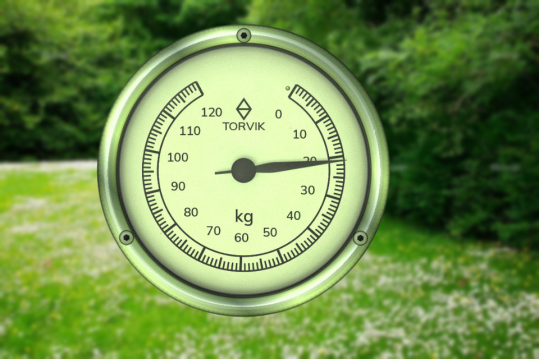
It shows {"value": 21, "unit": "kg"}
